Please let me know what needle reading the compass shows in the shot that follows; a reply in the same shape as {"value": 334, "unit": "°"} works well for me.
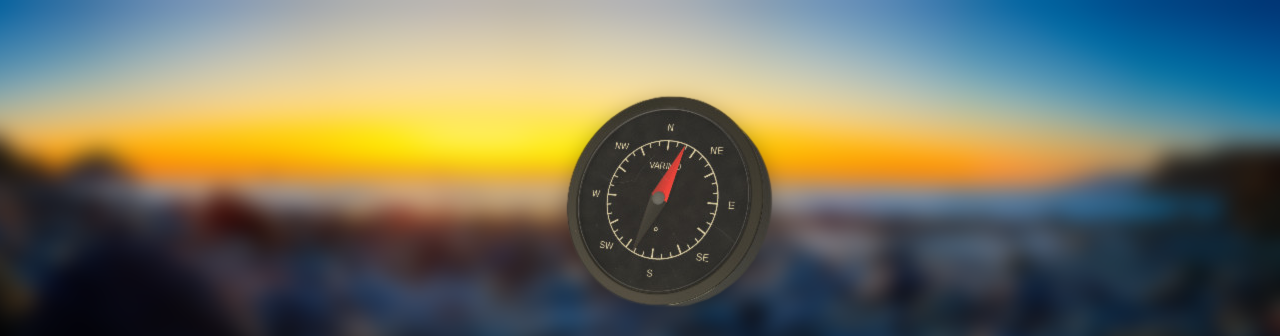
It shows {"value": 20, "unit": "°"}
